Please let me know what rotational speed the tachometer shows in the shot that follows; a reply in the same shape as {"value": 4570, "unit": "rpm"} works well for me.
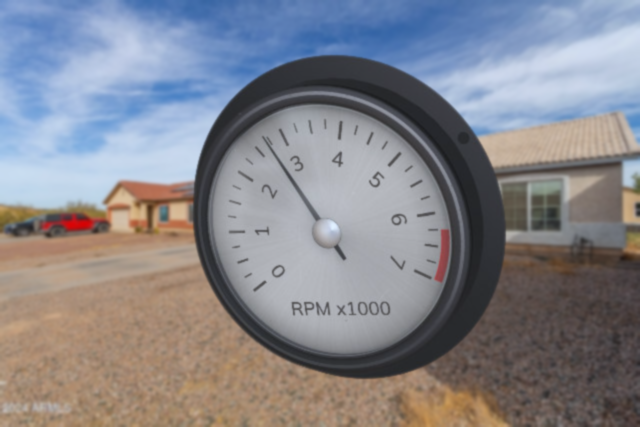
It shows {"value": 2750, "unit": "rpm"}
